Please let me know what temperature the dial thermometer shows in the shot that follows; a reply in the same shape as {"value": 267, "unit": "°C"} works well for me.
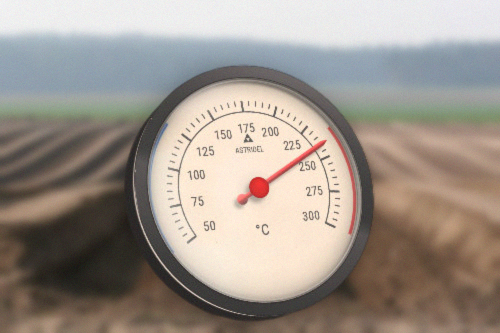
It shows {"value": 240, "unit": "°C"}
